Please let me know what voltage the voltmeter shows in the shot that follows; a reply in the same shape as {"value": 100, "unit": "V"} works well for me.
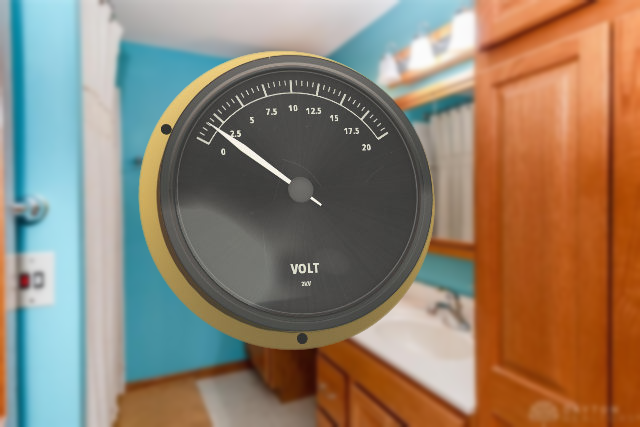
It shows {"value": 1.5, "unit": "V"}
